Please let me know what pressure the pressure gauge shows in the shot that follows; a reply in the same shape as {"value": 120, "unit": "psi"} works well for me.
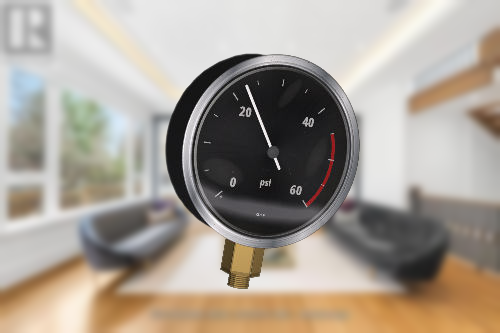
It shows {"value": 22.5, "unit": "psi"}
